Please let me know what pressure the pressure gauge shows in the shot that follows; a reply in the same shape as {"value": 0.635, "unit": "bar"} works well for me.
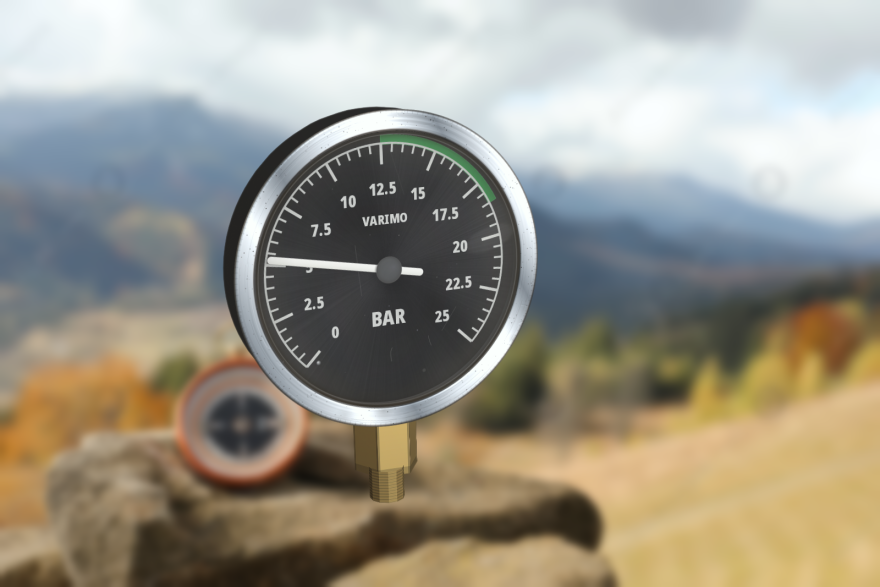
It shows {"value": 5.25, "unit": "bar"}
